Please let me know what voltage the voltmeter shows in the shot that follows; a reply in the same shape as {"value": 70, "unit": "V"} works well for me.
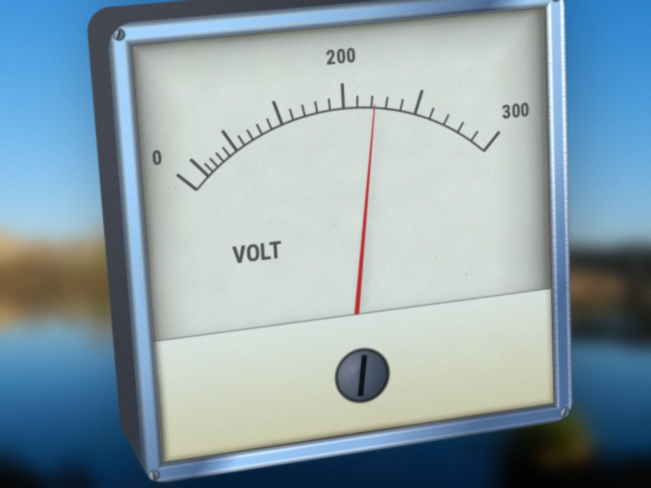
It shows {"value": 220, "unit": "V"}
